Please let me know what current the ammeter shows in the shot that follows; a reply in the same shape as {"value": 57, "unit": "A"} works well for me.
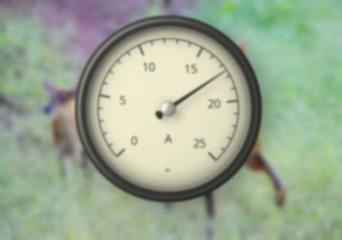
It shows {"value": 17.5, "unit": "A"}
